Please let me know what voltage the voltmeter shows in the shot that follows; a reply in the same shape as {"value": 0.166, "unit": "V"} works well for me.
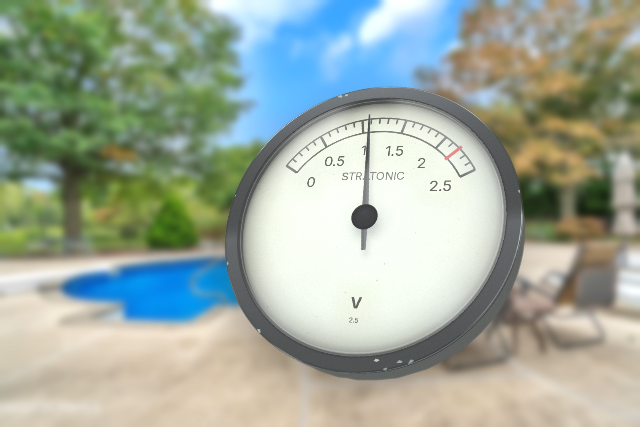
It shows {"value": 1.1, "unit": "V"}
